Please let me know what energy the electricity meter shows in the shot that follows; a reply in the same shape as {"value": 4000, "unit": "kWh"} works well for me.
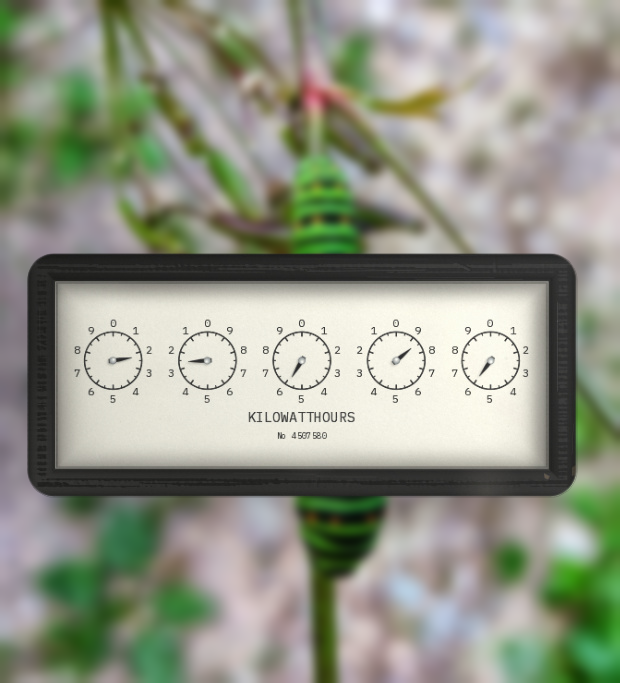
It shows {"value": 22586, "unit": "kWh"}
